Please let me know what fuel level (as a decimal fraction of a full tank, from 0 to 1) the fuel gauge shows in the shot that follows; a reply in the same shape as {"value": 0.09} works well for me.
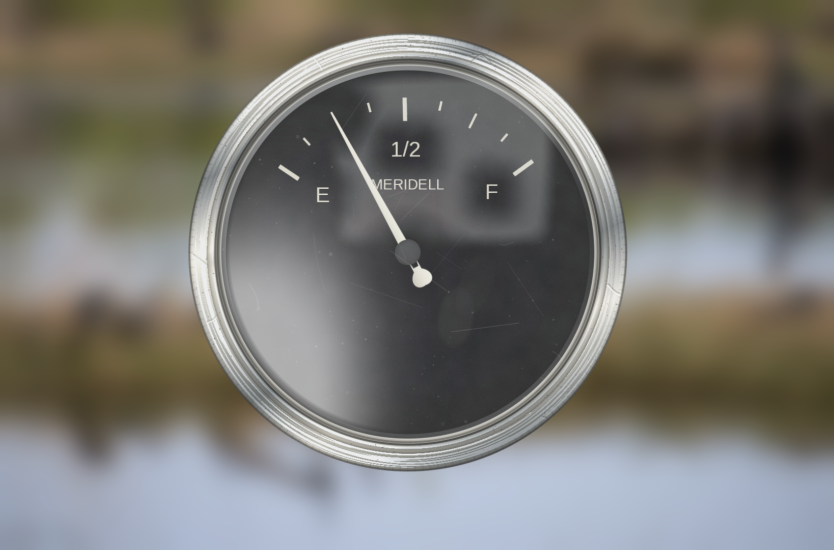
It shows {"value": 0.25}
